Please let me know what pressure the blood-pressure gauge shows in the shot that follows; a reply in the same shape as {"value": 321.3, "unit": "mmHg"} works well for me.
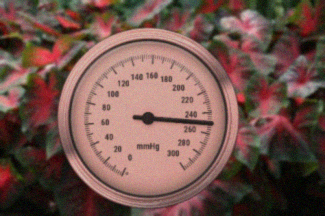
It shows {"value": 250, "unit": "mmHg"}
